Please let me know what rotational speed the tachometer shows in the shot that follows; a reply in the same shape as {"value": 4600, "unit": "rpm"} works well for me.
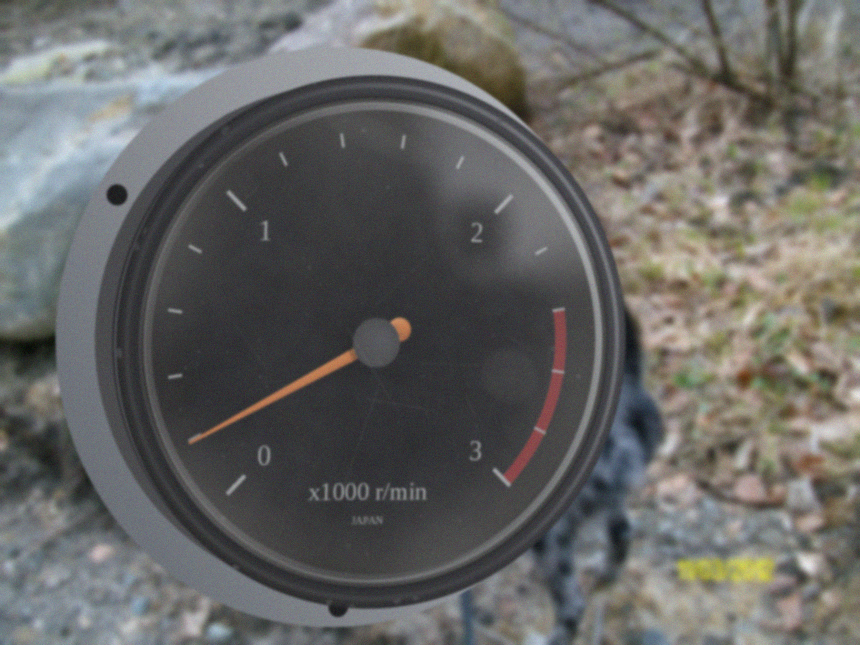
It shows {"value": 200, "unit": "rpm"}
